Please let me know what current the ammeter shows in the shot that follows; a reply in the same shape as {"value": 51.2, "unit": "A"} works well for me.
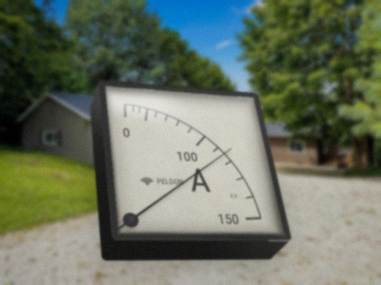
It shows {"value": 115, "unit": "A"}
